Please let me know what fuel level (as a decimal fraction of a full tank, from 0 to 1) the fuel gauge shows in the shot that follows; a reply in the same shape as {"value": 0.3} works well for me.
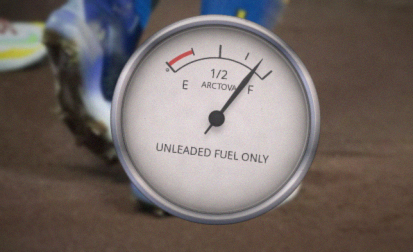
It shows {"value": 0.875}
